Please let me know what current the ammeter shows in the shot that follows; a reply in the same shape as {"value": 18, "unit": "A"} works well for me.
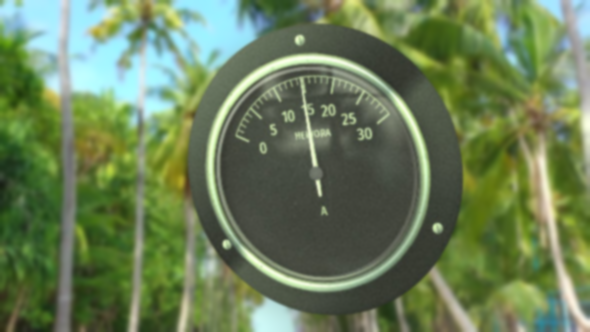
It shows {"value": 15, "unit": "A"}
